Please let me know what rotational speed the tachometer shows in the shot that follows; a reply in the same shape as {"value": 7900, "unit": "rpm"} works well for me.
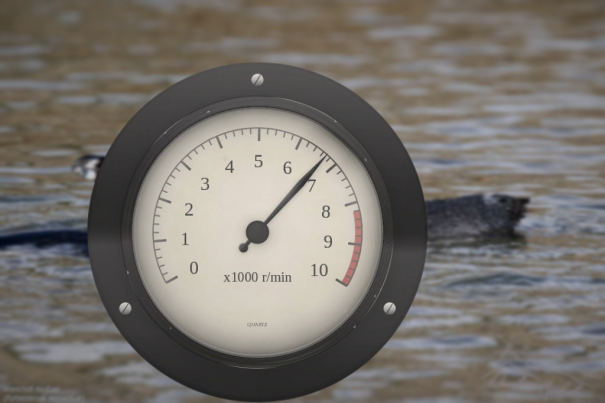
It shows {"value": 6700, "unit": "rpm"}
